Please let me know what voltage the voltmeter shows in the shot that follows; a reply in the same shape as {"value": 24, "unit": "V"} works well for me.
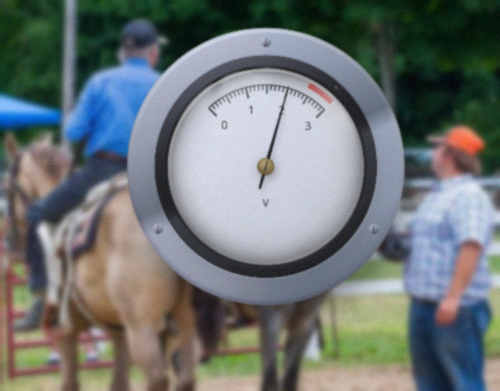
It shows {"value": 2, "unit": "V"}
